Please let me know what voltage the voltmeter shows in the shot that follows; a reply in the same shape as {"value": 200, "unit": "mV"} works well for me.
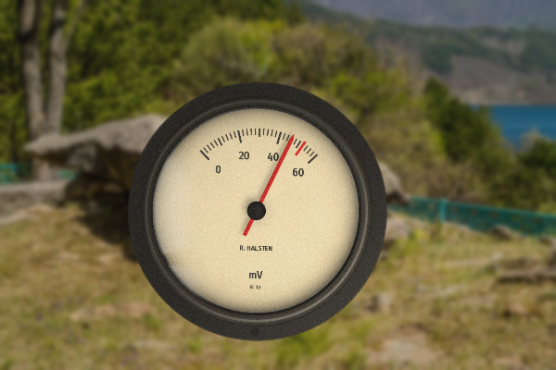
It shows {"value": 46, "unit": "mV"}
